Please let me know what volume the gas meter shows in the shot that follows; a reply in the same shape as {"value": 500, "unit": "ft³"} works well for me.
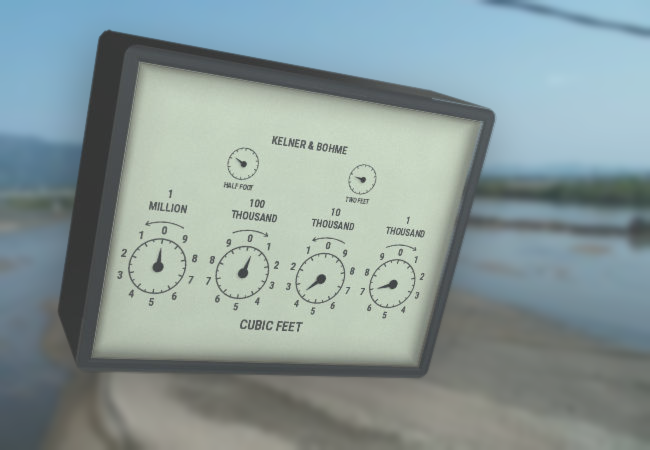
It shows {"value": 3700, "unit": "ft³"}
